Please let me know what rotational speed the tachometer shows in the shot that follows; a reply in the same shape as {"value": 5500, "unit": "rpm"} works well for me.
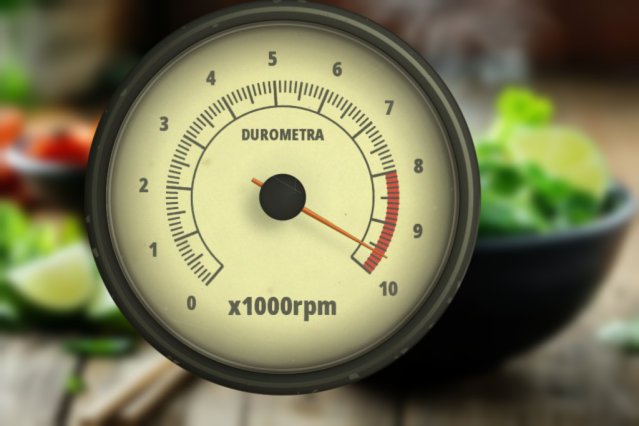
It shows {"value": 9600, "unit": "rpm"}
